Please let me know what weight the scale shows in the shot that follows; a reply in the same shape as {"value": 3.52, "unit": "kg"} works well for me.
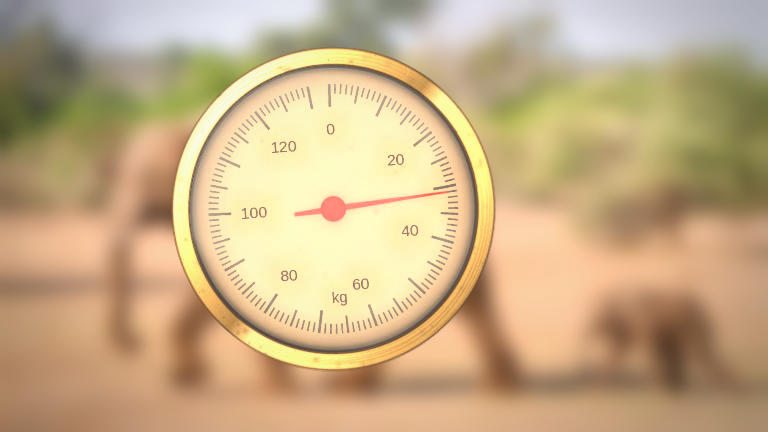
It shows {"value": 31, "unit": "kg"}
